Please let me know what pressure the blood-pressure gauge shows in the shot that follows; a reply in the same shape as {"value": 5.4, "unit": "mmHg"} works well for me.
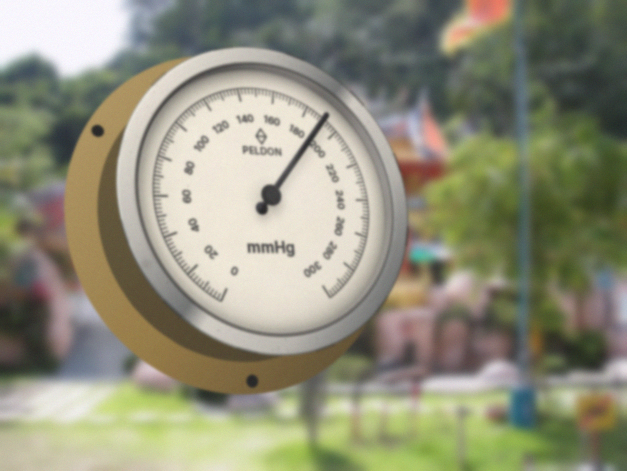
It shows {"value": 190, "unit": "mmHg"}
